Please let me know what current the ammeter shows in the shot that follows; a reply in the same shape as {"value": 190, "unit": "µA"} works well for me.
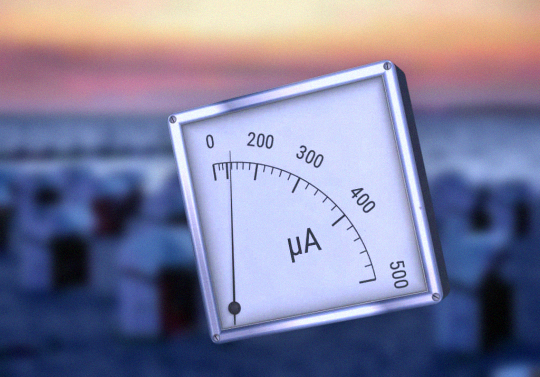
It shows {"value": 120, "unit": "µA"}
